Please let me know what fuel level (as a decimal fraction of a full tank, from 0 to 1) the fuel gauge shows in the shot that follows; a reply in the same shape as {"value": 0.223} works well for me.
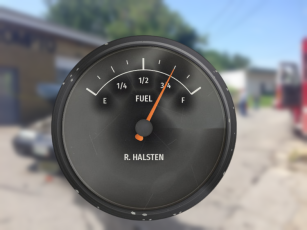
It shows {"value": 0.75}
